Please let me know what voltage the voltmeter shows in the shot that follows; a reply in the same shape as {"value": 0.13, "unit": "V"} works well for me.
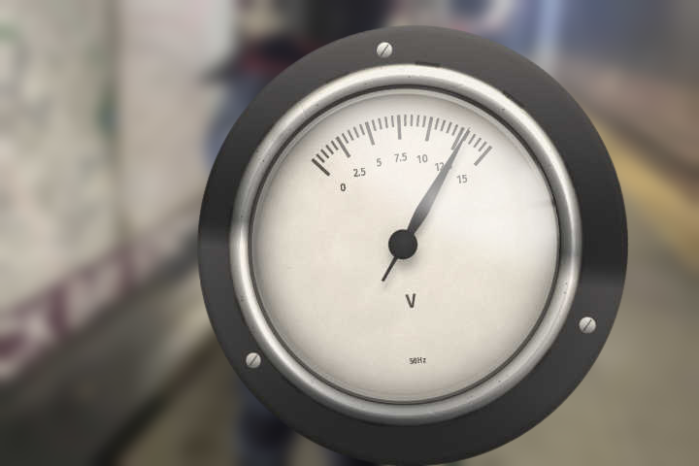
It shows {"value": 13, "unit": "V"}
